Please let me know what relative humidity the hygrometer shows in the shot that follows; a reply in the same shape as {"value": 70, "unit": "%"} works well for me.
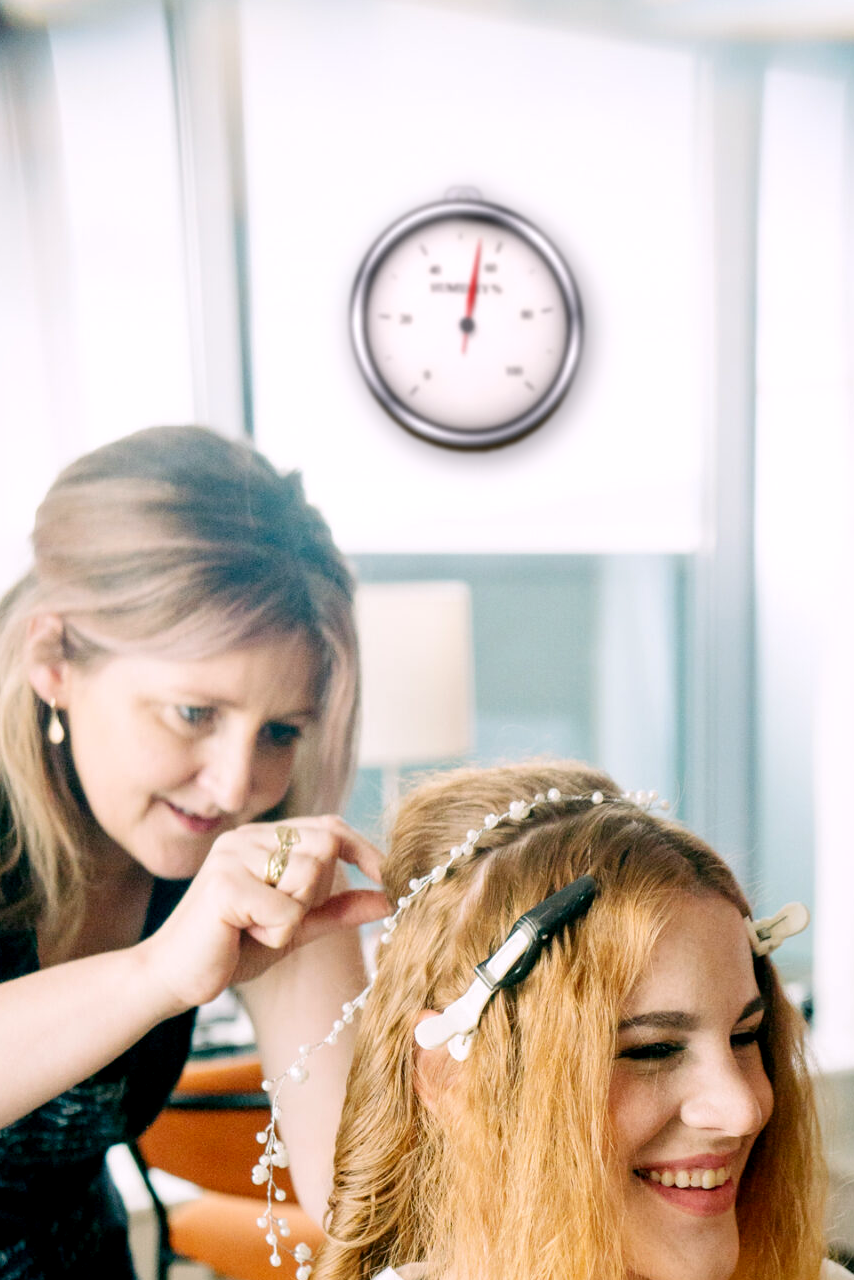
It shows {"value": 55, "unit": "%"}
